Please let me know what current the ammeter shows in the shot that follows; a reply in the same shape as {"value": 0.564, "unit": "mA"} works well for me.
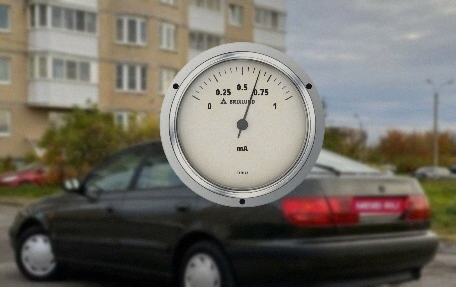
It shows {"value": 0.65, "unit": "mA"}
